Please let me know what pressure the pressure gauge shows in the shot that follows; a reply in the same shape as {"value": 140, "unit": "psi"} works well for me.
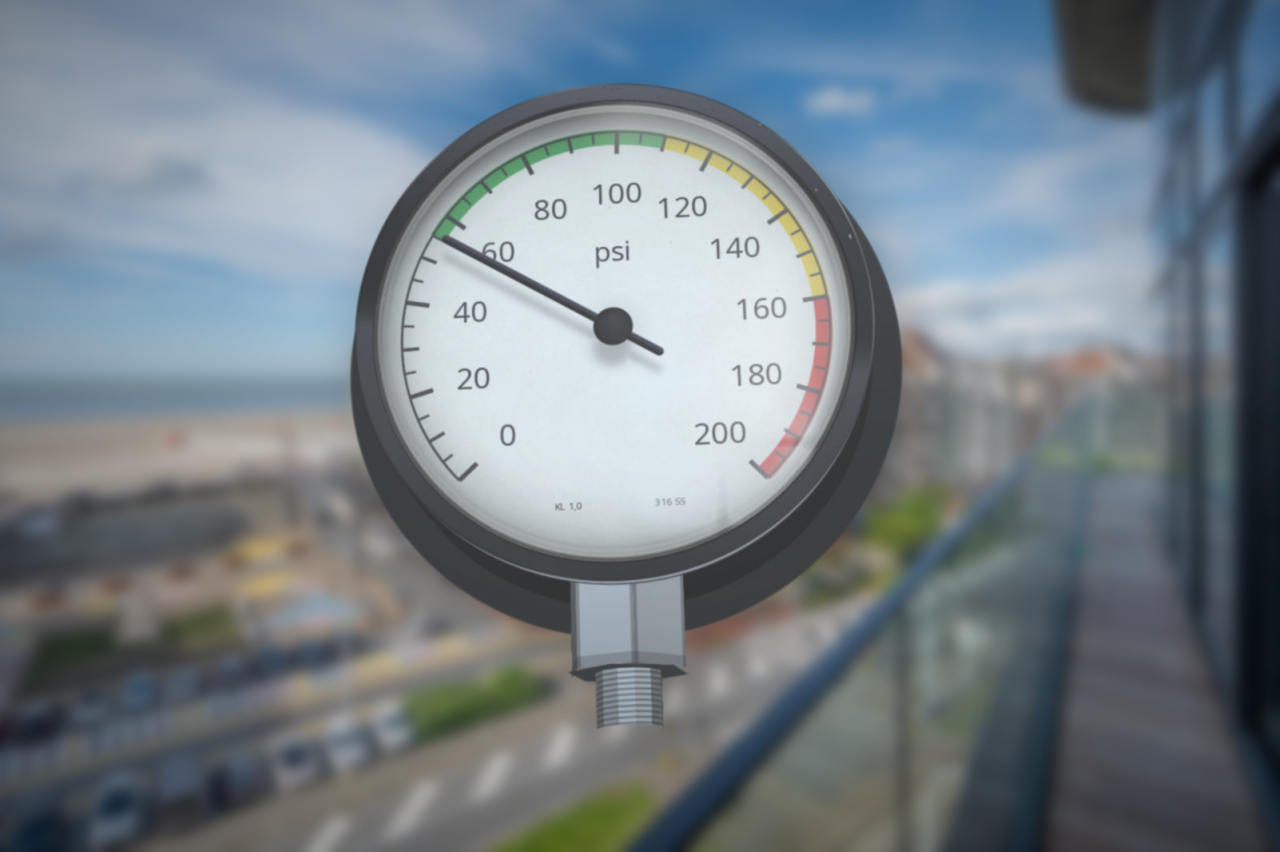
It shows {"value": 55, "unit": "psi"}
